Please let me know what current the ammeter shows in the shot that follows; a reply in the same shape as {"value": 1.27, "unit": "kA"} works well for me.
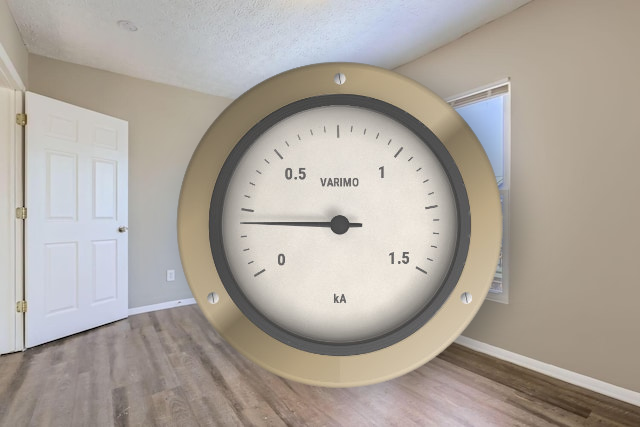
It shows {"value": 0.2, "unit": "kA"}
